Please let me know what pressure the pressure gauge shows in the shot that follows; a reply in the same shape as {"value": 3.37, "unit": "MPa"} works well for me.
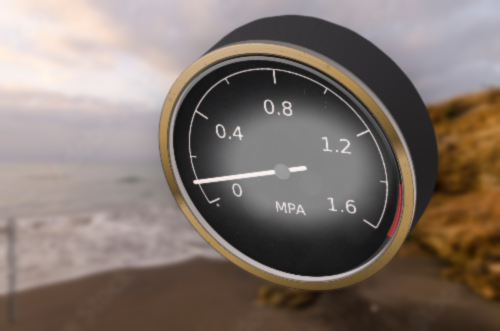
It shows {"value": 0.1, "unit": "MPa"}
